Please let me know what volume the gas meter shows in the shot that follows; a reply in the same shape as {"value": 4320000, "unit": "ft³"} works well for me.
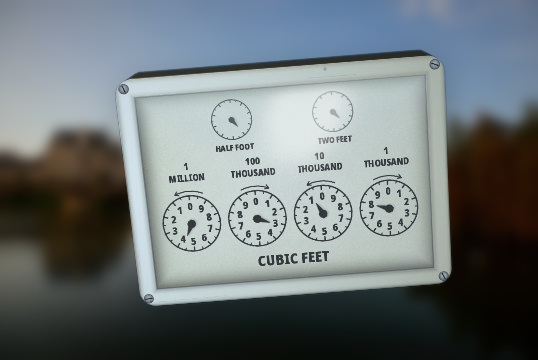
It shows {"value": 430800, "unit": "ft³"}
